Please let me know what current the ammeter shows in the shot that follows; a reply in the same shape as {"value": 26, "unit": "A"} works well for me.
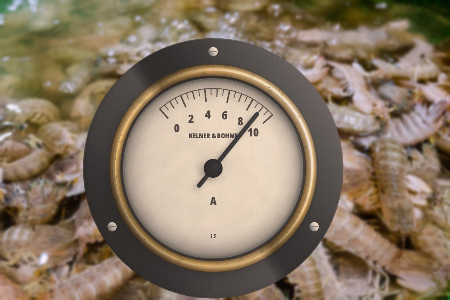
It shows {"value": 9, "unit": "A"}
